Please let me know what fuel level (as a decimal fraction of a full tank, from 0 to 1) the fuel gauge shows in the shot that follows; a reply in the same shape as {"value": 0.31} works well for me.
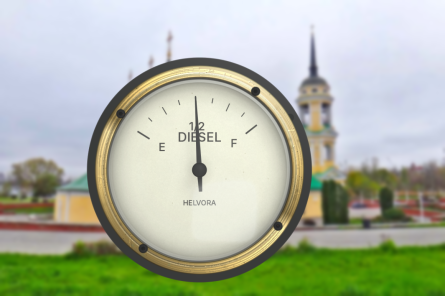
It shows {"value": 0.5}
